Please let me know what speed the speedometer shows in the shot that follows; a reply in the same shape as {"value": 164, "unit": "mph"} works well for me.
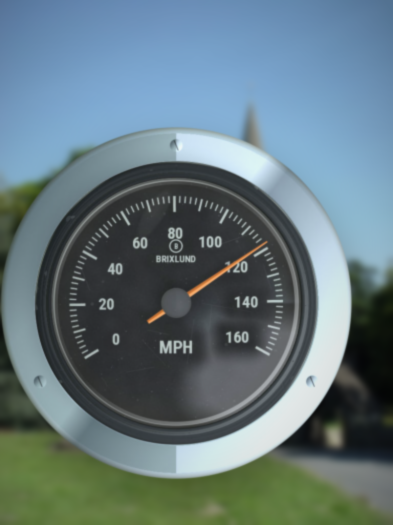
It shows {"value": 118, "unit": "mph"}
